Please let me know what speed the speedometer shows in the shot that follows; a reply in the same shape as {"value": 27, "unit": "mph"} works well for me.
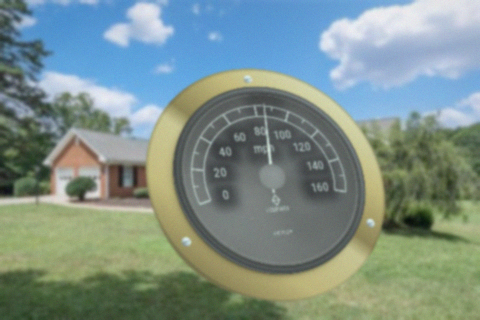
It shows {"value": 85, "unit": "mph"}
